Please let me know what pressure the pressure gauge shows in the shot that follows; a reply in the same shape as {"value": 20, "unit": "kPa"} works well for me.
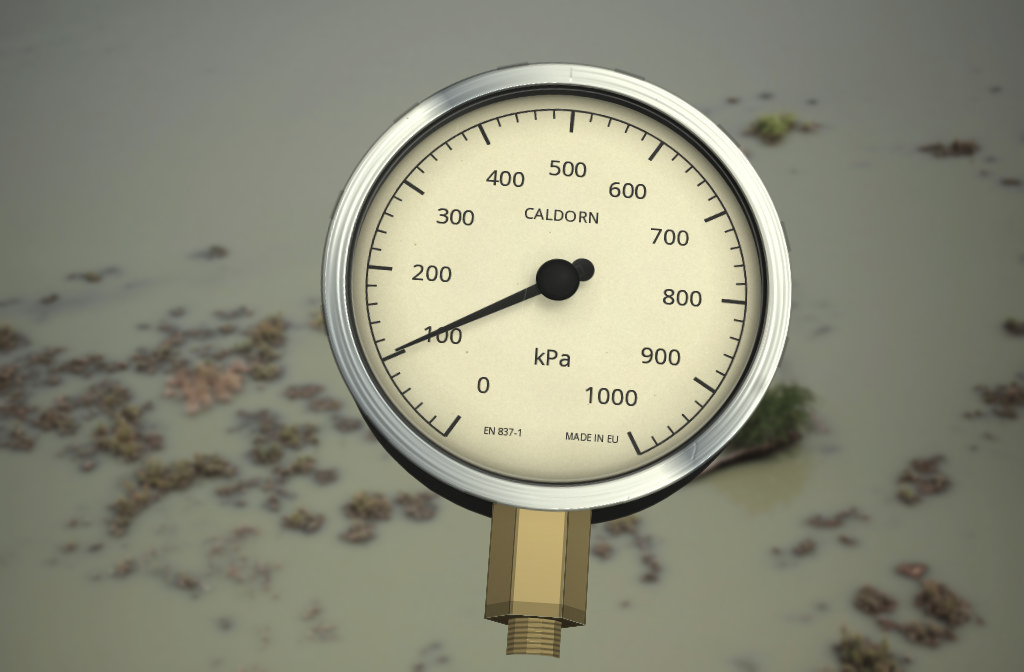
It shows {"value": 100, "unit": "kPa"}
